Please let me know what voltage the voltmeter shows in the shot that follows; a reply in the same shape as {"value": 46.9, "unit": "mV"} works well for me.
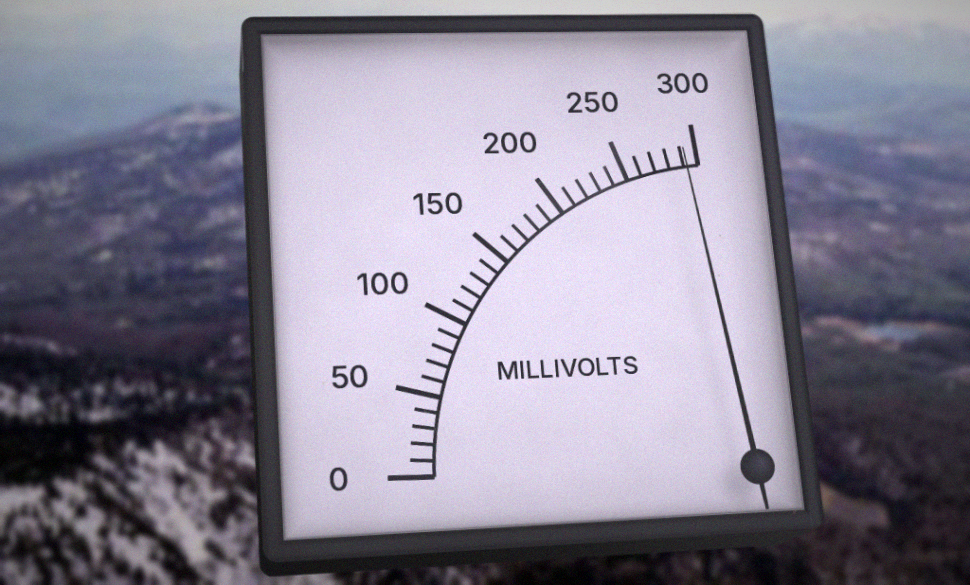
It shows {"value": 290, "unit": "mV"}
